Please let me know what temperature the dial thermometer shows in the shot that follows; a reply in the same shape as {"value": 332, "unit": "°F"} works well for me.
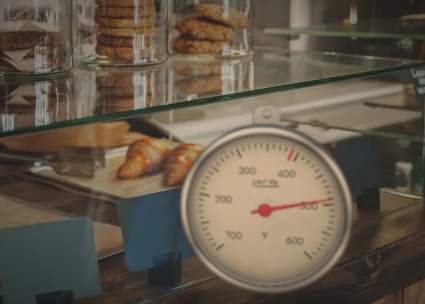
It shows {"value": 490, "unit": "°F"}
